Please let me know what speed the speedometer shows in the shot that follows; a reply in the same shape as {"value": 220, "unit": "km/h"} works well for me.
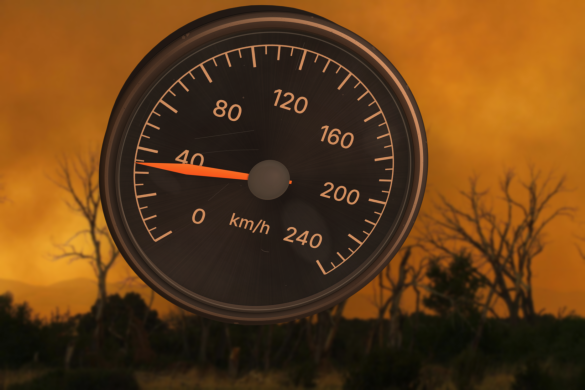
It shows {"value": 35, "unit": "km/h"}
